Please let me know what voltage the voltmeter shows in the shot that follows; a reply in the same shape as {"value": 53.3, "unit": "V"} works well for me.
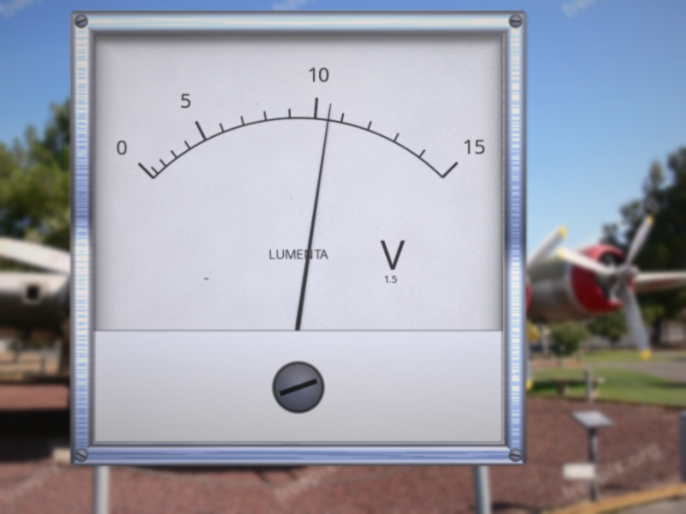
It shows {"value": 10.5, "unit": "V"}
